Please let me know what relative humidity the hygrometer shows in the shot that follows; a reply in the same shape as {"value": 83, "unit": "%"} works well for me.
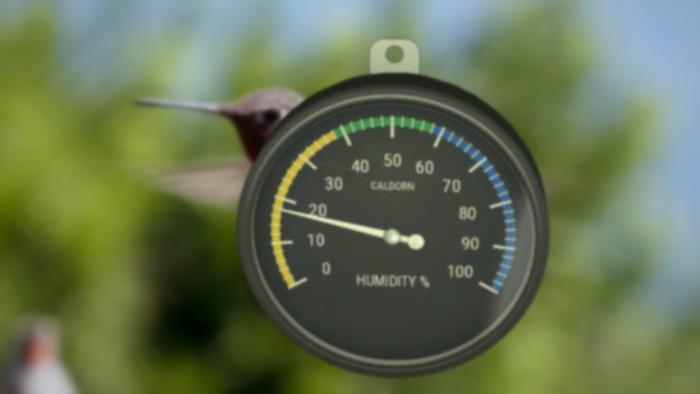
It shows {"value": 18, "unit": "%"}
